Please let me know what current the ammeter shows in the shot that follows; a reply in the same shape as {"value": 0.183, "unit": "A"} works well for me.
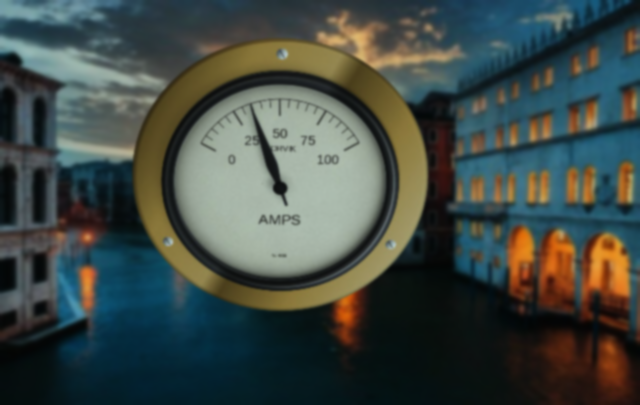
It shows {"value": 35, "unit": "A"}
